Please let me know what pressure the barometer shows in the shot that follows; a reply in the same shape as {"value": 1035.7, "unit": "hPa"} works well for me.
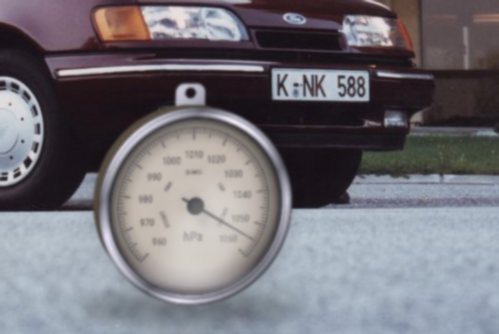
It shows {"value": 1055, "unit": "hPa"}
